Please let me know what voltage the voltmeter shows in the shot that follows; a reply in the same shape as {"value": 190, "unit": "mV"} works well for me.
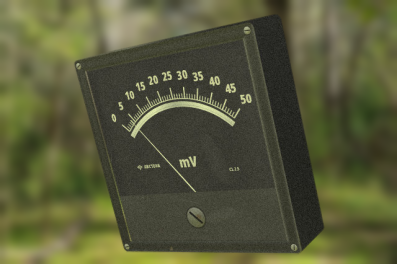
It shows {"value": 5, "unit": "mV"}
